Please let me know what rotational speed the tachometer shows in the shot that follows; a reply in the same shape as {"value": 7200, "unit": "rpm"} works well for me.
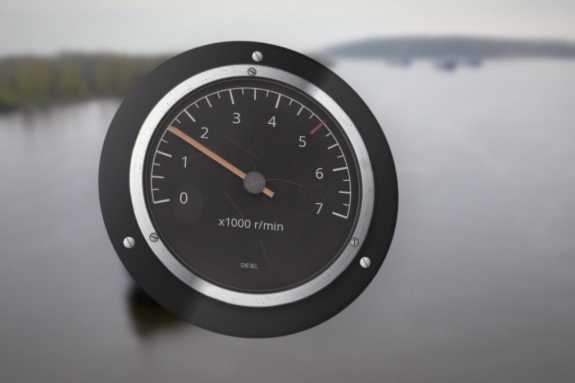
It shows {"value": 1500, "unit": "rpm"}
